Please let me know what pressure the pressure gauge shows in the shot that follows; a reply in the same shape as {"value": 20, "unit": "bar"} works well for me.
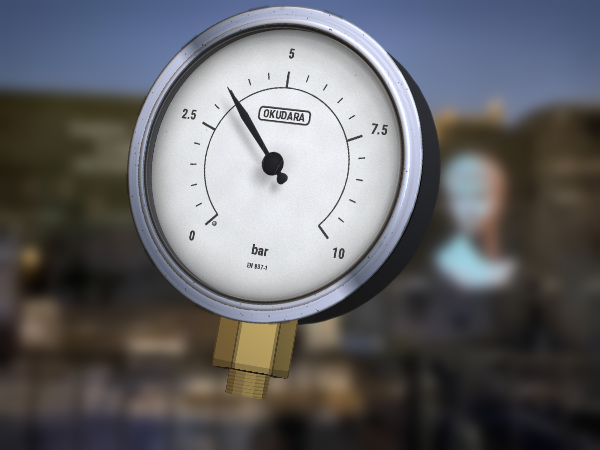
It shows {"value": 3.5, "unit": "bar"}
